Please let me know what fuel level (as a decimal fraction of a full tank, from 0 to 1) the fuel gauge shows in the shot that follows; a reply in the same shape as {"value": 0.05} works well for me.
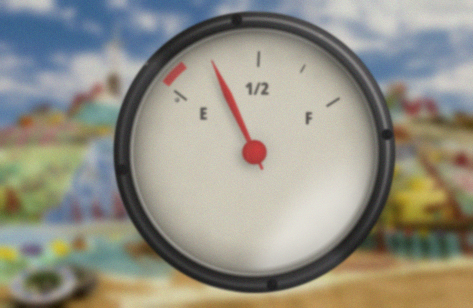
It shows {"value": 0.25}
